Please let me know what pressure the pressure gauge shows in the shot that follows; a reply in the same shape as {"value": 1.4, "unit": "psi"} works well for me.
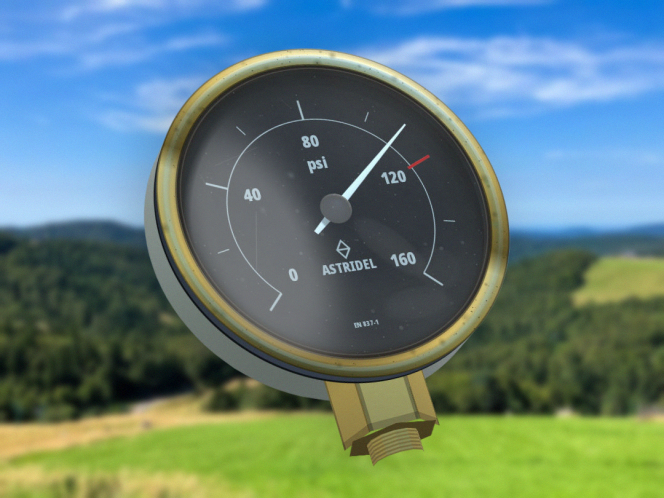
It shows {"value": 110, "unit": "psi"}
